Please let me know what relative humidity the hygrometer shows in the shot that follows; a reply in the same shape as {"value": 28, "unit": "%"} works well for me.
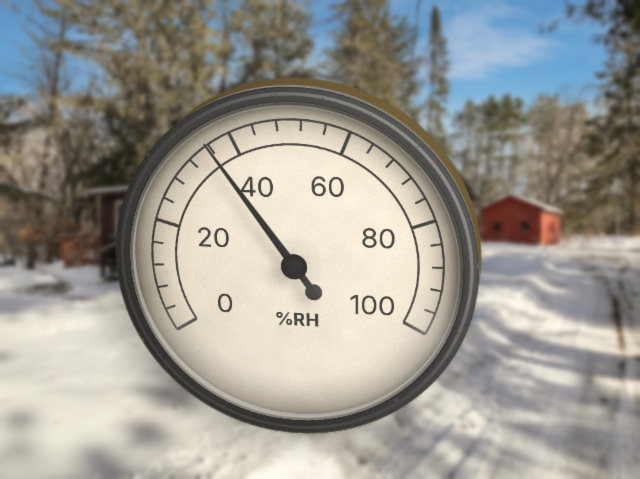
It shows {"value": 36, "unit": "%"}
